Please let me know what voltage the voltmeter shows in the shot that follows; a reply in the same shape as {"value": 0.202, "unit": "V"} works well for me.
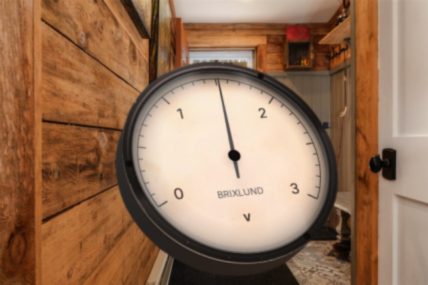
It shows {"value": 1.5, "unit": "V"}
